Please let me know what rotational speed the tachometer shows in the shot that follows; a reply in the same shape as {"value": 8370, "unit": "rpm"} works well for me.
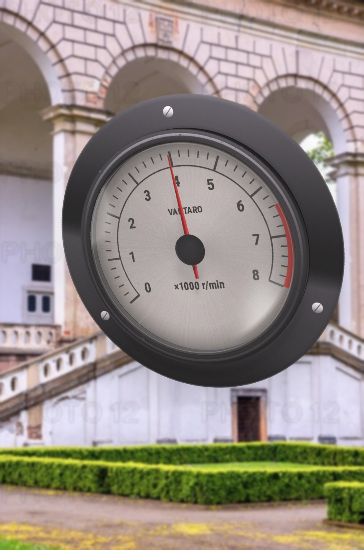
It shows {"value": 4000, "unit": "rpm"}
